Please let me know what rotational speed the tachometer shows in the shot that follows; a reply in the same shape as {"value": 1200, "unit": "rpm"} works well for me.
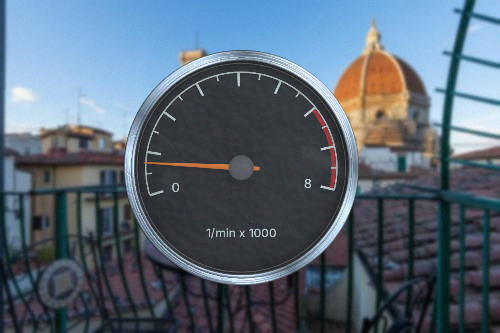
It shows {"value": 750, "unit": "rpm"}
